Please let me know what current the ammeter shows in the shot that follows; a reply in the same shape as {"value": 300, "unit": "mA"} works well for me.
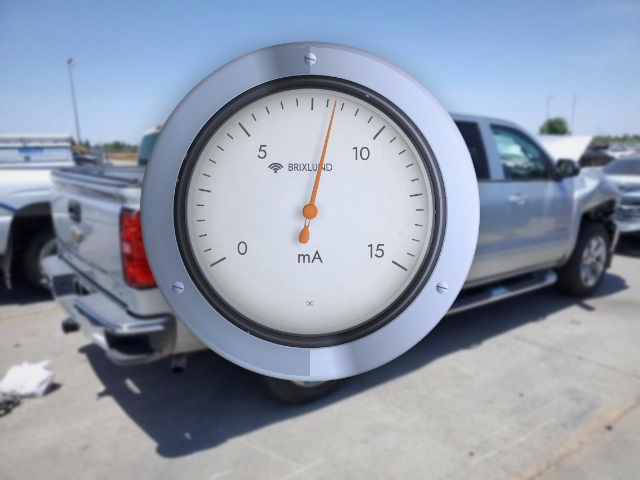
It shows {"value": 8.25, "unit": "mA"}
